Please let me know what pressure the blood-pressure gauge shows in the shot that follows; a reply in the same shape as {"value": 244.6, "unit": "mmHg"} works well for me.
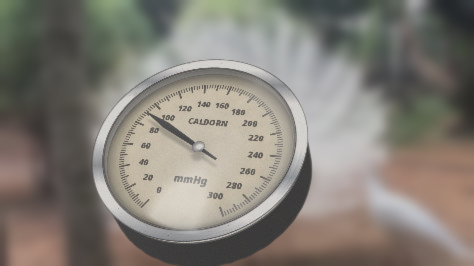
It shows {"value": 90, "unit": "mmHg"}
